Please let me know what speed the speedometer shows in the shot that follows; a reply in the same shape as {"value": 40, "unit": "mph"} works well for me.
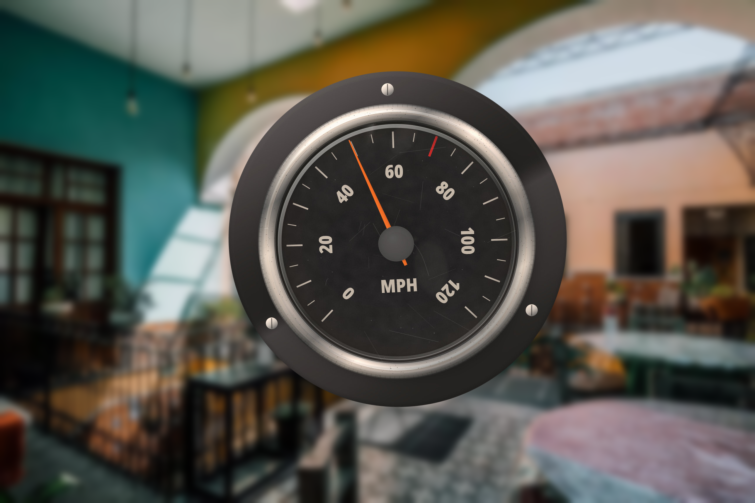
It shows {"value": 50, "unit": "mph"}
